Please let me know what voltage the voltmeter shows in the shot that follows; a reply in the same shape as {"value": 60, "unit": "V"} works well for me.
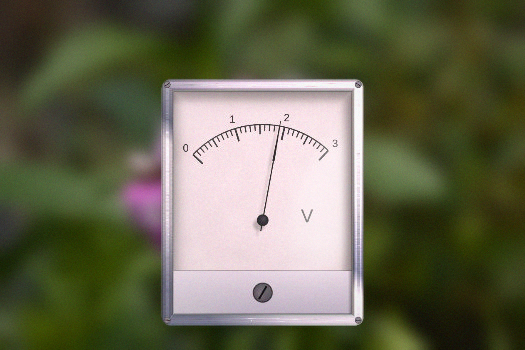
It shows {"value": 1.9, "unit": "V"}
